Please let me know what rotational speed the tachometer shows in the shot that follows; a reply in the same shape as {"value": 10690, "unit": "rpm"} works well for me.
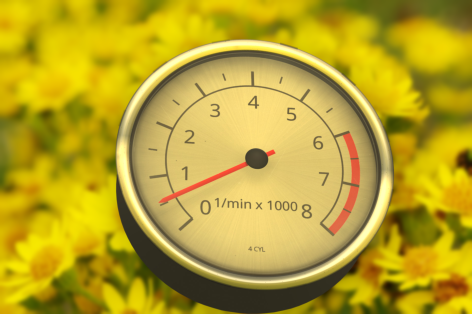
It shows {"value": 500, "unit": "rpm"}
